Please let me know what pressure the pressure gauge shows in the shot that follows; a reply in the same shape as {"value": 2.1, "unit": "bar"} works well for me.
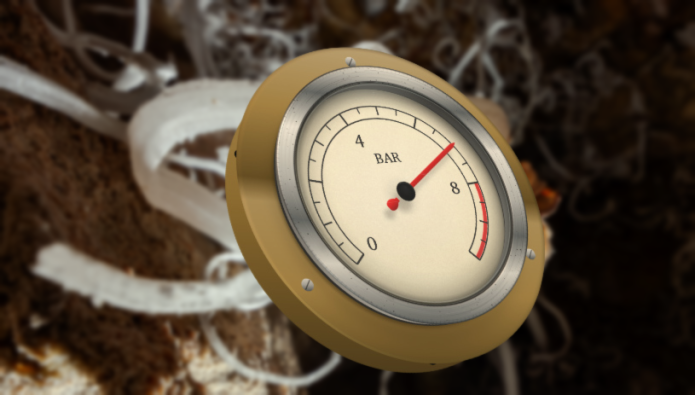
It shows {"value": 7, "unit": "bar"}
